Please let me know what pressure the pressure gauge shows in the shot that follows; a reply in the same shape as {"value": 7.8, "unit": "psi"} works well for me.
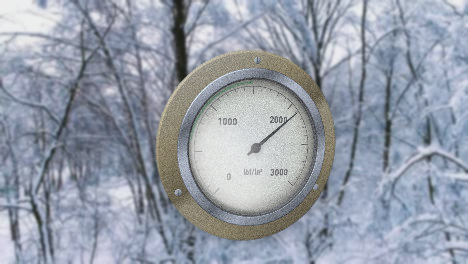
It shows {"value": 2100, "unit": "psi"}
